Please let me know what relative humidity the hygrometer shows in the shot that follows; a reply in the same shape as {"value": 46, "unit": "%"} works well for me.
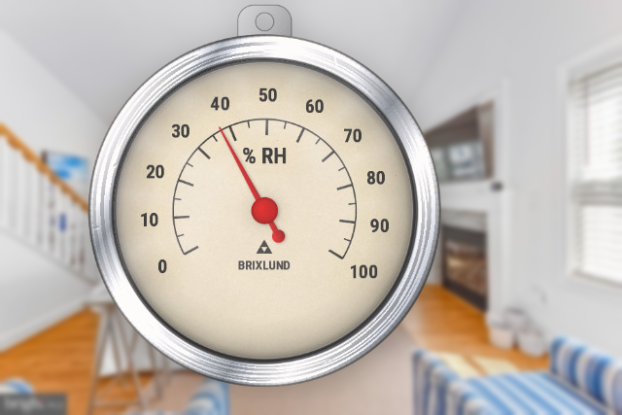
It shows {"value": 37.5, "unit": "%"}
